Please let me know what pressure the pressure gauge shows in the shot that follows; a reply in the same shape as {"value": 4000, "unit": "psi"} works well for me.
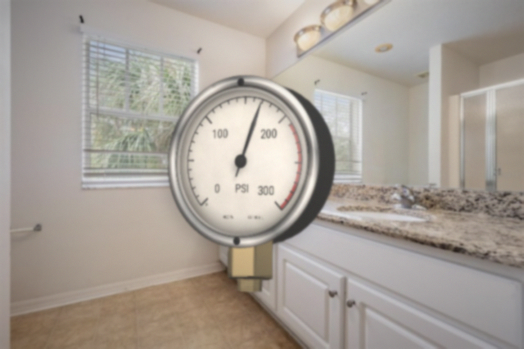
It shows {"value": 170, "unit": "psi"}
